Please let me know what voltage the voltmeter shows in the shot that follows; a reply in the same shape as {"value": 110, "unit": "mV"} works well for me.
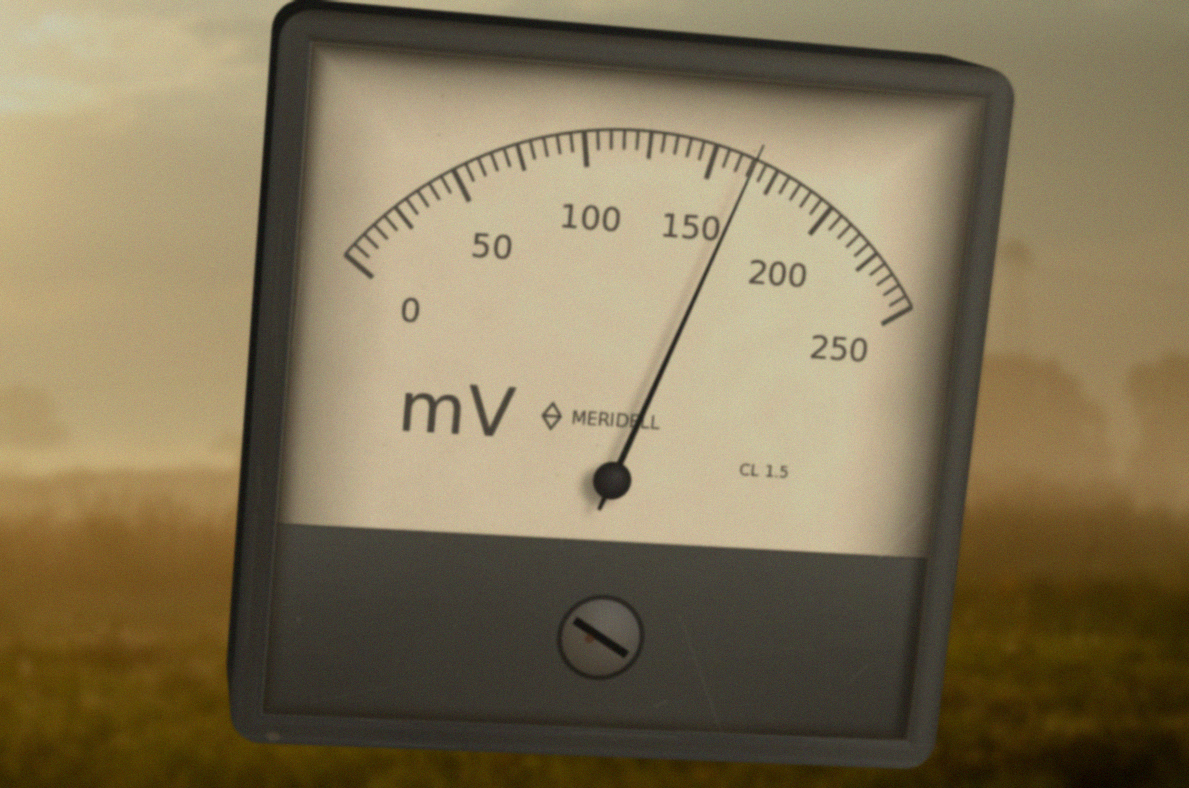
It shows {"value": 165, "unit": "mV"}
